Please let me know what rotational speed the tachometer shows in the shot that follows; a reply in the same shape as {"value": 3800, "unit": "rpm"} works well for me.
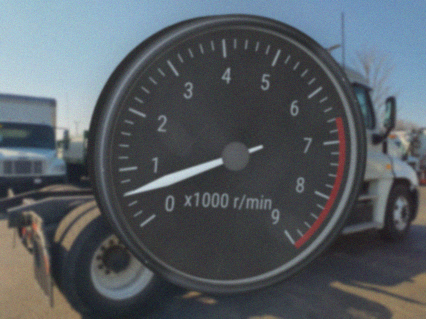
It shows {"value": 600, "unit": "rpm"}
